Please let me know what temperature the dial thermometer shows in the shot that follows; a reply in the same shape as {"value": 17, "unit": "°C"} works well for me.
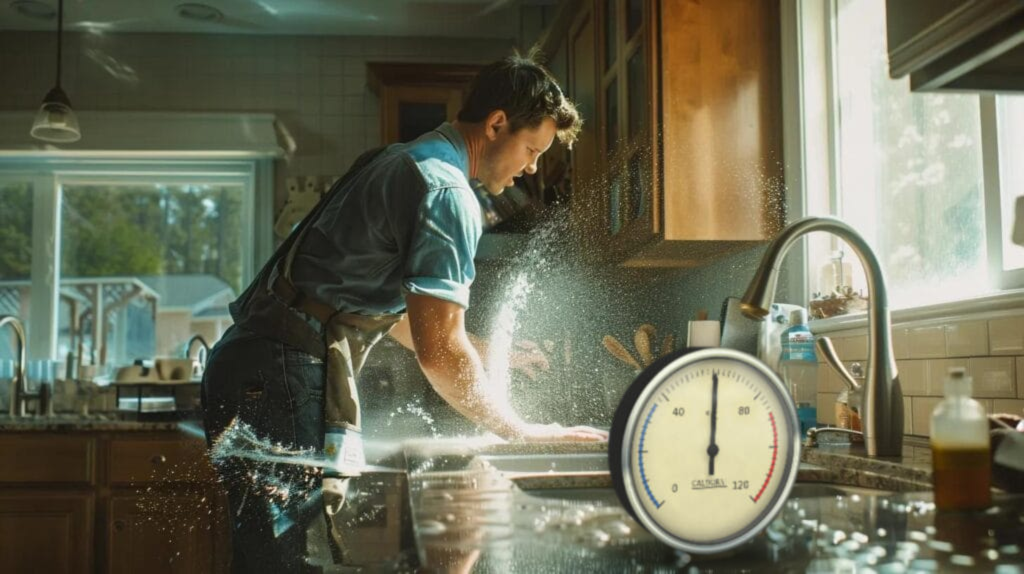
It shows {"value": 60, "unit": "°C"}
